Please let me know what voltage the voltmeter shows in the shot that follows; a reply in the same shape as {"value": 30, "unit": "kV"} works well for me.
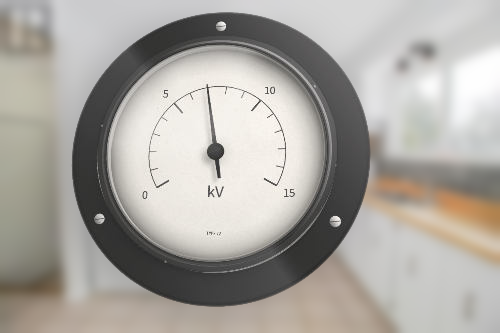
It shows {"value": 7, "unit": "kV"}
